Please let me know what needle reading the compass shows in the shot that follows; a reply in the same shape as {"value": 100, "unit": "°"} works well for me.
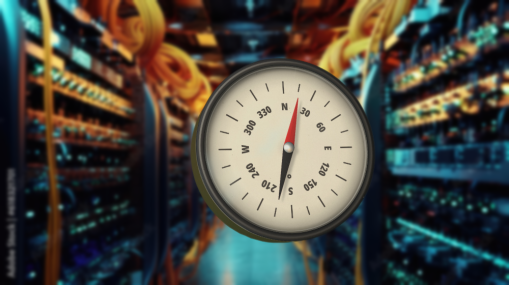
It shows {"value": 15, "unit": "°"}
